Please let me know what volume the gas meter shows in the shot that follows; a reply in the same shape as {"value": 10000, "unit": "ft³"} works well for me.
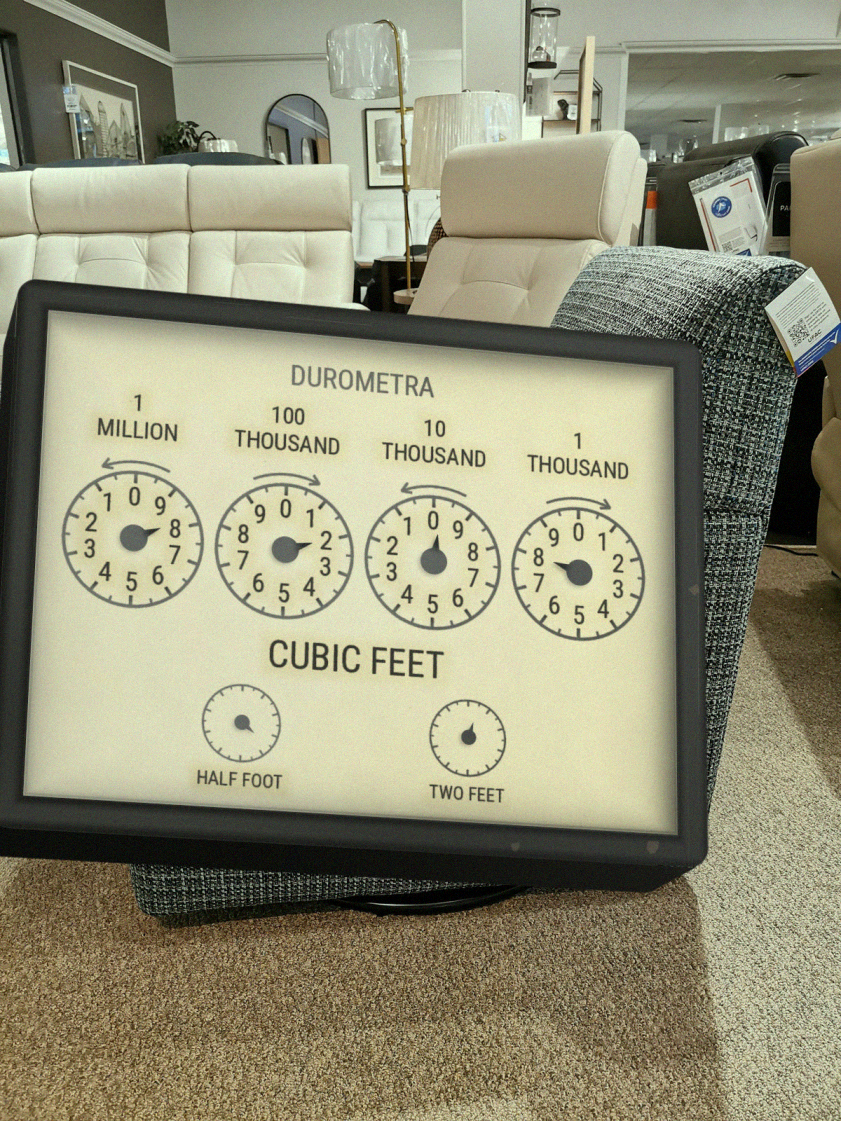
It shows {"value": 819800, "unit": "ft³"}
